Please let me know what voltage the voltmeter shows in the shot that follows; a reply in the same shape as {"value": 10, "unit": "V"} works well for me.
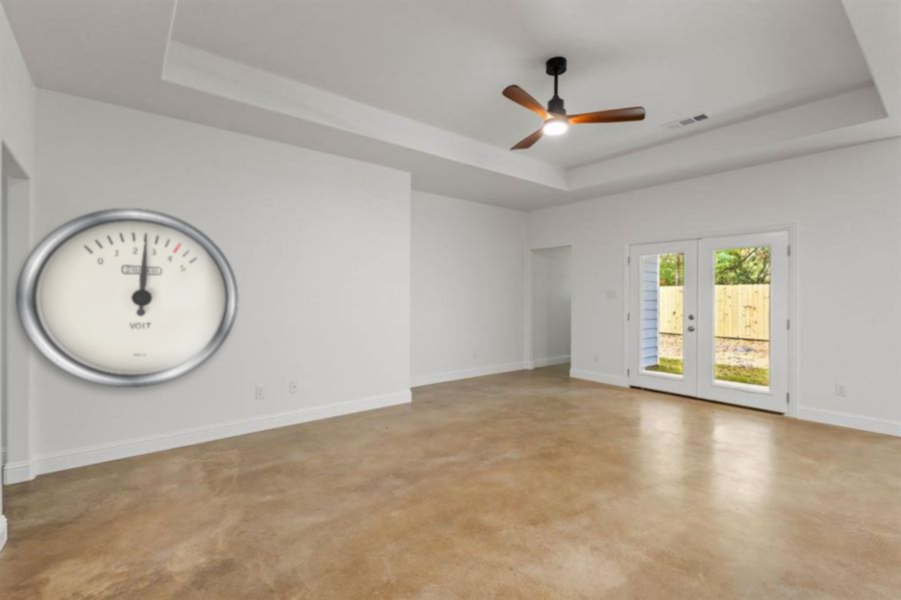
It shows {"value": 2.5, "unit": "V"}
